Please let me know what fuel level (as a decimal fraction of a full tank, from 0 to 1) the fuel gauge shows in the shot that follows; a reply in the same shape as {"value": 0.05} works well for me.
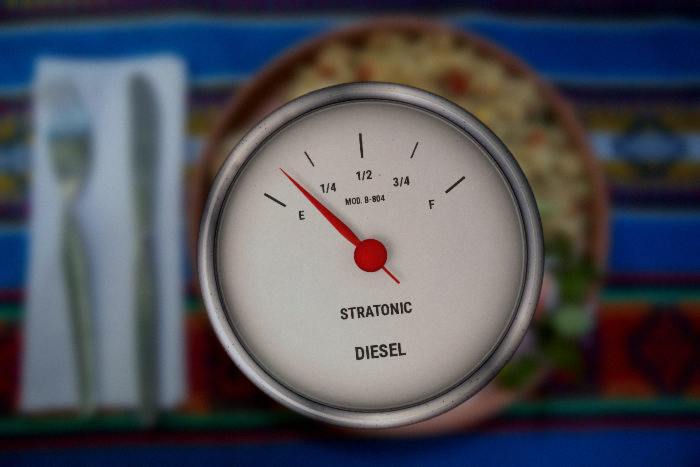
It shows {"value": 0.125}
